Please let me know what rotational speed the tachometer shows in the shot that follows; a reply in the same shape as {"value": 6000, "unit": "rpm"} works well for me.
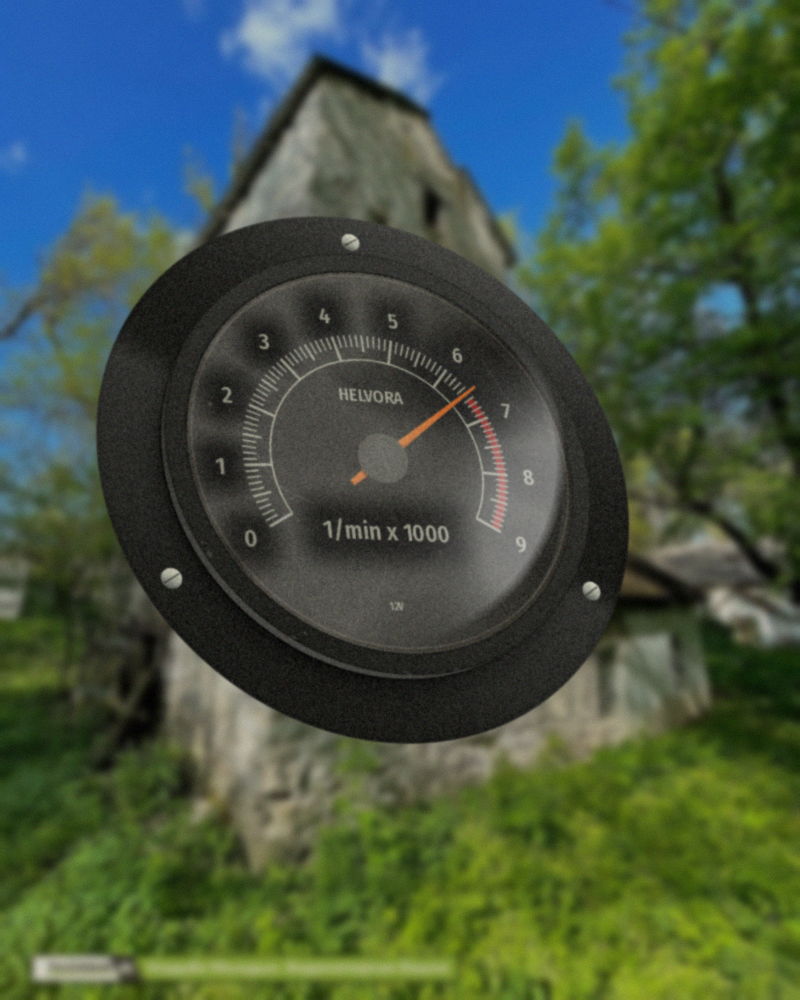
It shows {"value": 6500, "unit": "rpm"}
